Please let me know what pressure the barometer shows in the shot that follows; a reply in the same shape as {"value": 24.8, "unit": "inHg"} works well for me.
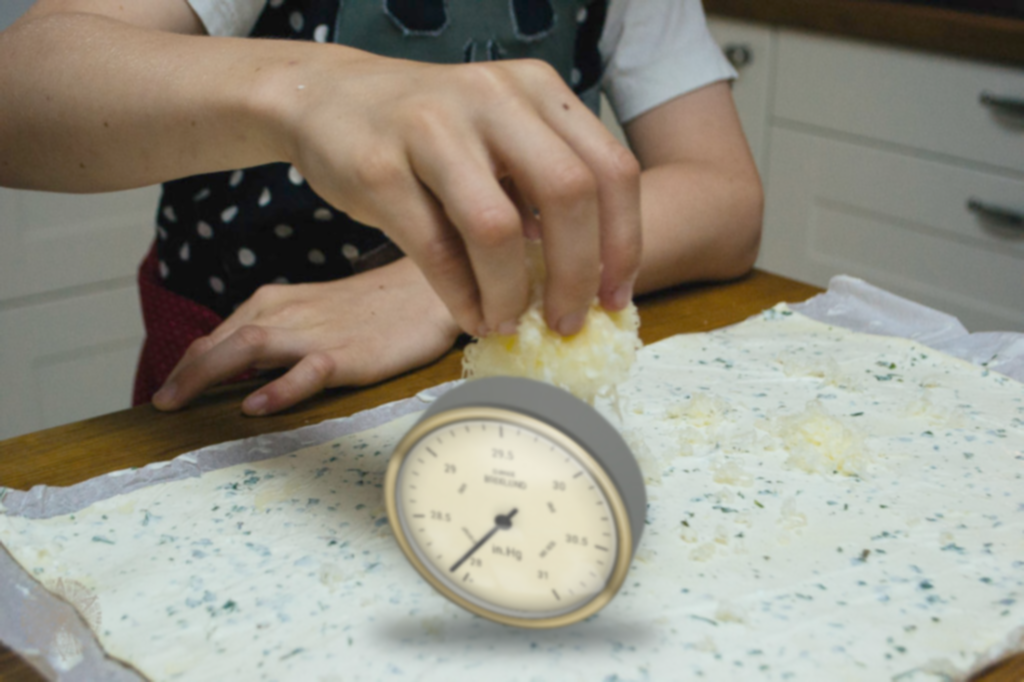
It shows {"value": 28.1, "unit": "inHg"}
